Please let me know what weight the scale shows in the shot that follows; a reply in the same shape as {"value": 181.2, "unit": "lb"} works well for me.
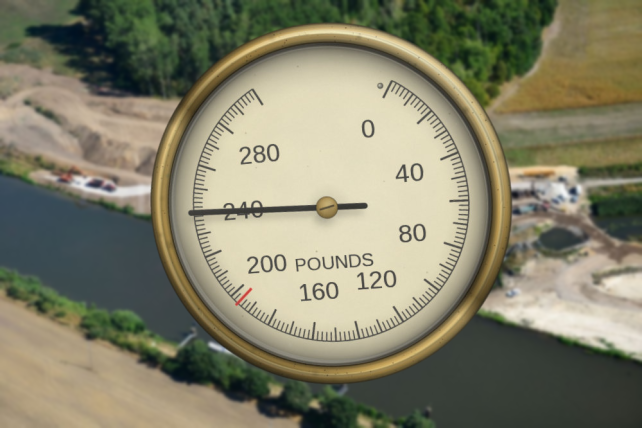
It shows {"value": 240, "unit": "lb"}
